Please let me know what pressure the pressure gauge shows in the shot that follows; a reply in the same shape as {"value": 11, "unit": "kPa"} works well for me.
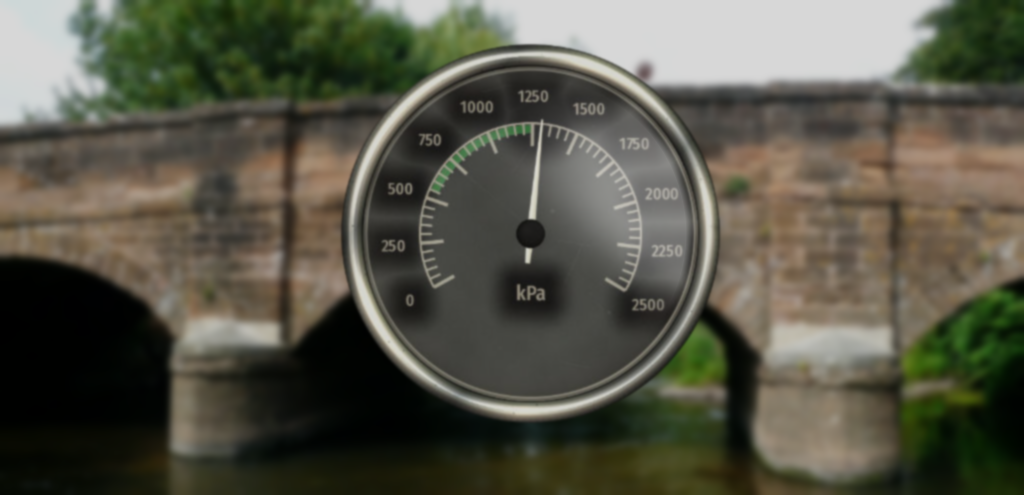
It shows {"value": 1300, "unit": "kPa"}
